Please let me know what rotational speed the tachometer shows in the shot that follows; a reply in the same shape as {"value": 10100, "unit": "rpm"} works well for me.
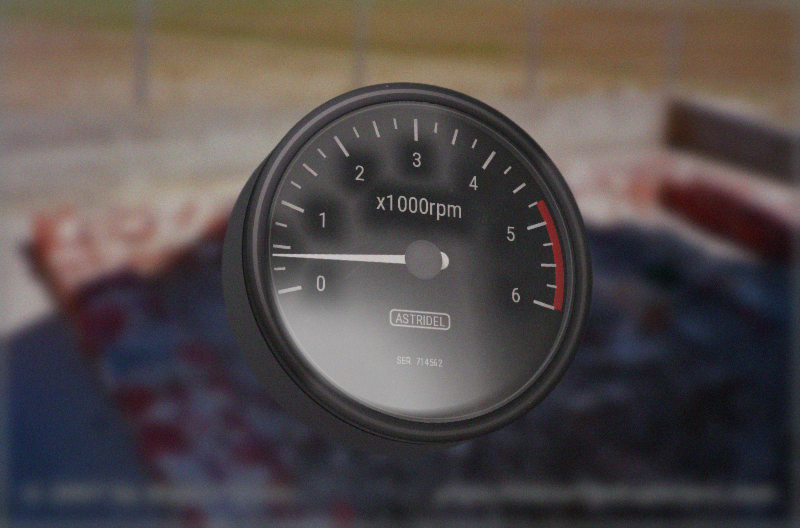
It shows {"value": 375, "unit": "rpm"}
